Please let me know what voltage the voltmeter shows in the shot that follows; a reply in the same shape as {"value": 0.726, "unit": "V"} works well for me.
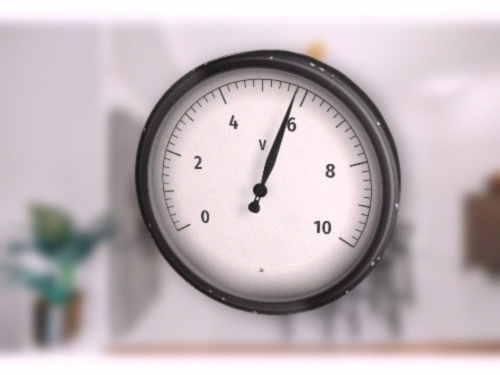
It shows {"value": 5.8, "unit": "V"}
